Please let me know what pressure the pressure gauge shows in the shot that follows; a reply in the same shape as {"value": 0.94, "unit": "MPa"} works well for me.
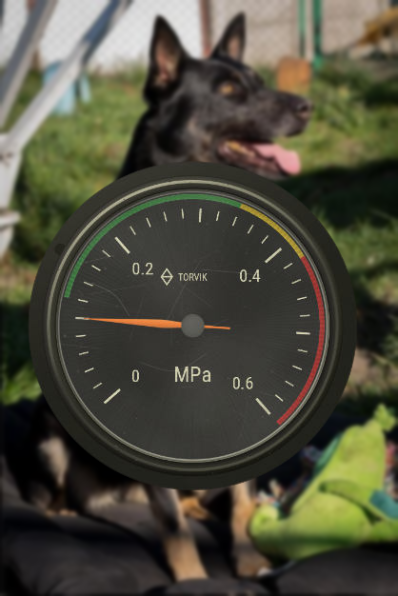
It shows {"value": 0.1, "unit": "MPa"}
